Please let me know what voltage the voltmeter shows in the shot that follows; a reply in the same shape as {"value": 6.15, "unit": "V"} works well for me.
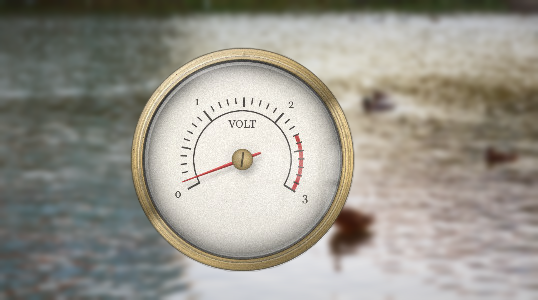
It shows {"value": 0.1, "unit": "V"}
